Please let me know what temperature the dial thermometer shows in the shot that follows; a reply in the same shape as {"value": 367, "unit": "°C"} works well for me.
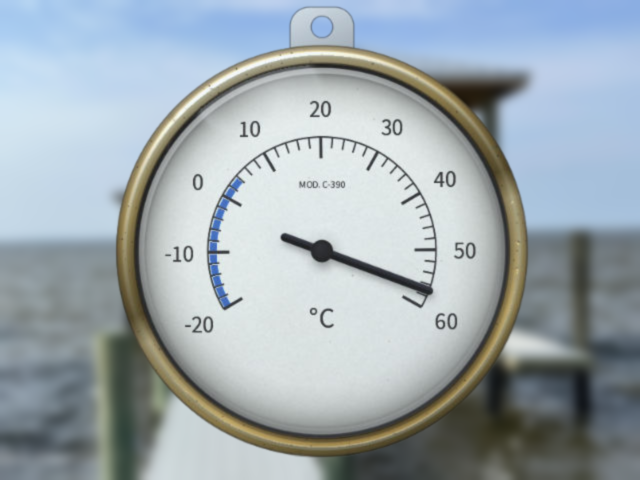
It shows {"value": 57, "unit": "°C"}
